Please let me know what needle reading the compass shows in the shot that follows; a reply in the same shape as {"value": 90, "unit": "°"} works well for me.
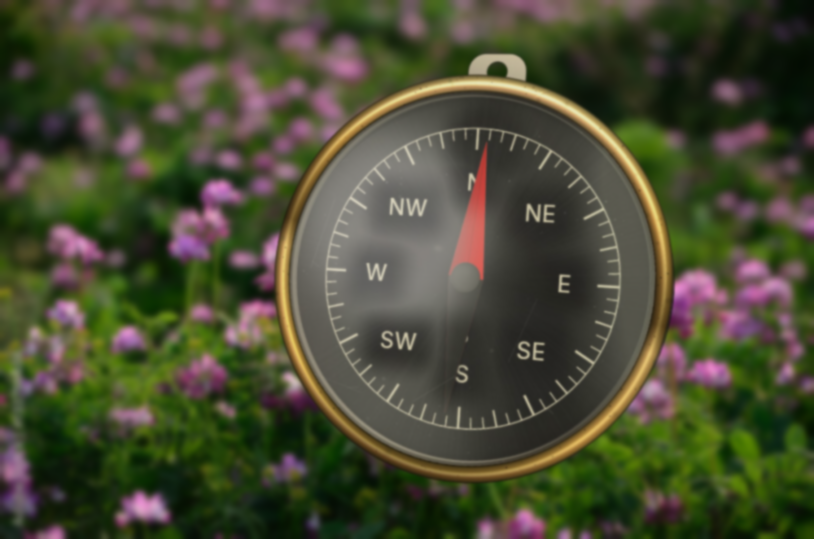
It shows {"value": 5, "unit": "°"}
